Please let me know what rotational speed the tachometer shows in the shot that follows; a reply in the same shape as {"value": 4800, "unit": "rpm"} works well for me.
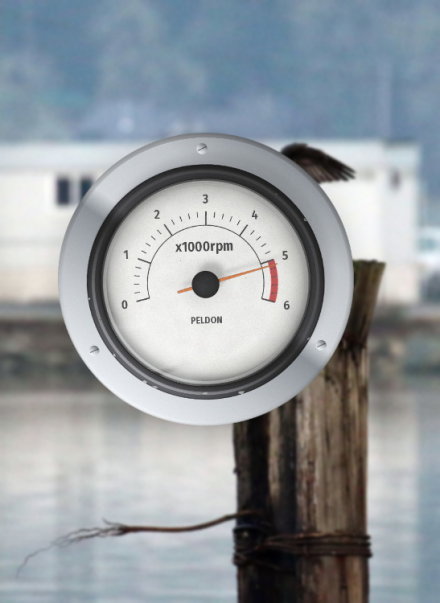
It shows {"value": 5100, "unit": "rpm"}
